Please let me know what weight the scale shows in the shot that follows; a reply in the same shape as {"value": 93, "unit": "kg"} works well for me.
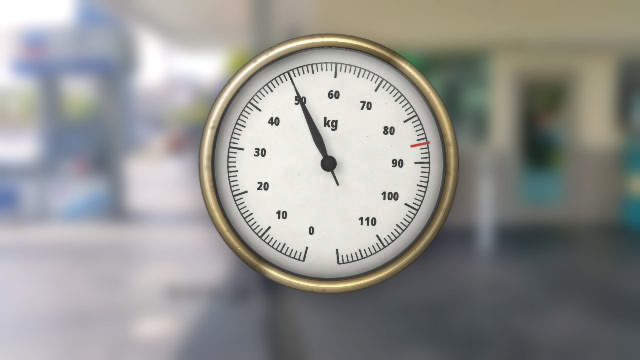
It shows {"value": 50, "unit": "kg"}
